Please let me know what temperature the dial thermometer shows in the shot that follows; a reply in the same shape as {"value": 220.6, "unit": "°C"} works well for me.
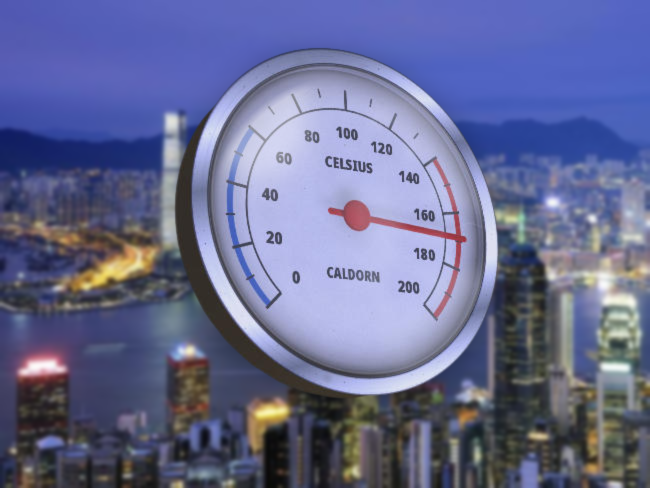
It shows {"value": 170, "unit": "°C"}
